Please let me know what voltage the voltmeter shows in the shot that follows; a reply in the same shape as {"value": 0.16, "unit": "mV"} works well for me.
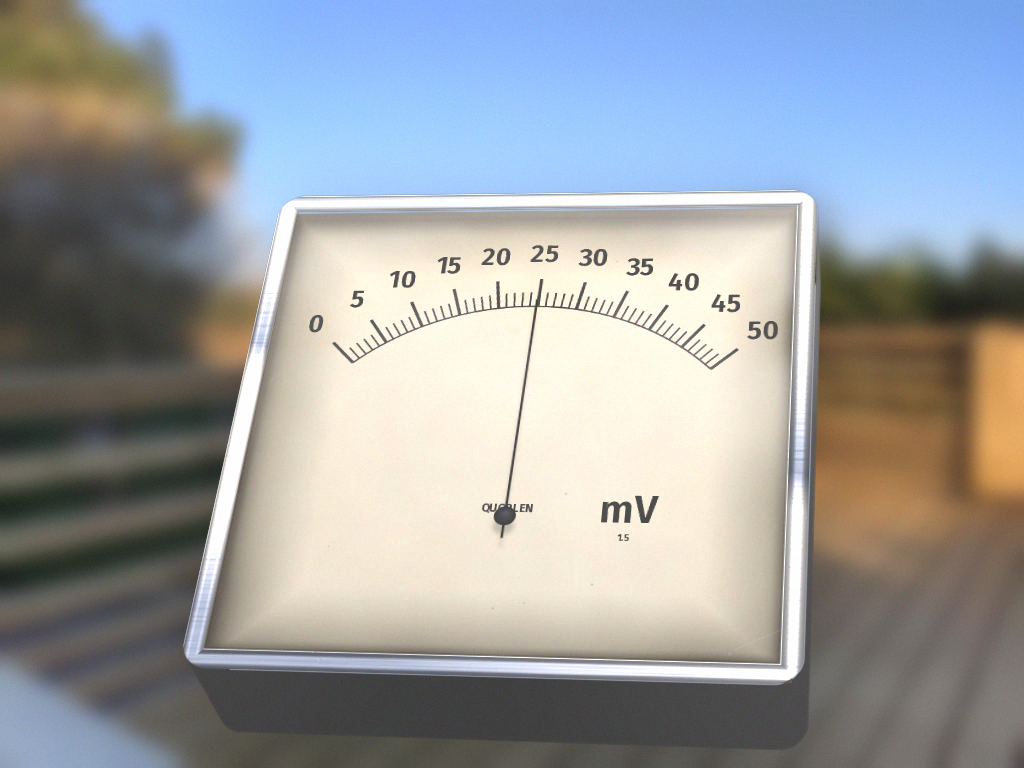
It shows {"value": 25, "unit": "mV"}
